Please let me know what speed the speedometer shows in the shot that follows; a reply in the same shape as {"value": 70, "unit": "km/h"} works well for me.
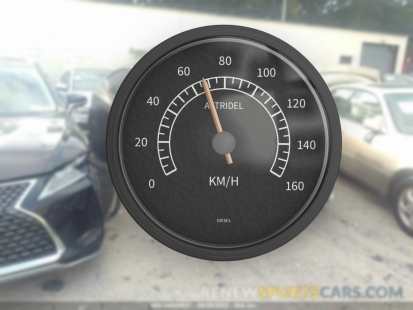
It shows {"value": 67.5, "unit": "km/h"}
